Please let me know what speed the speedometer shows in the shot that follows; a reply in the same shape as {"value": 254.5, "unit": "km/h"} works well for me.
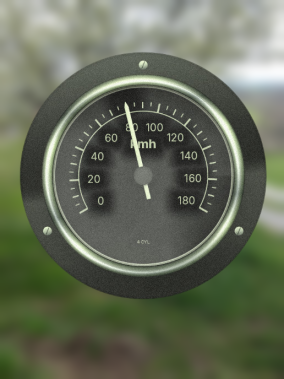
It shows {"value": 80, "unit": "km/h"}
